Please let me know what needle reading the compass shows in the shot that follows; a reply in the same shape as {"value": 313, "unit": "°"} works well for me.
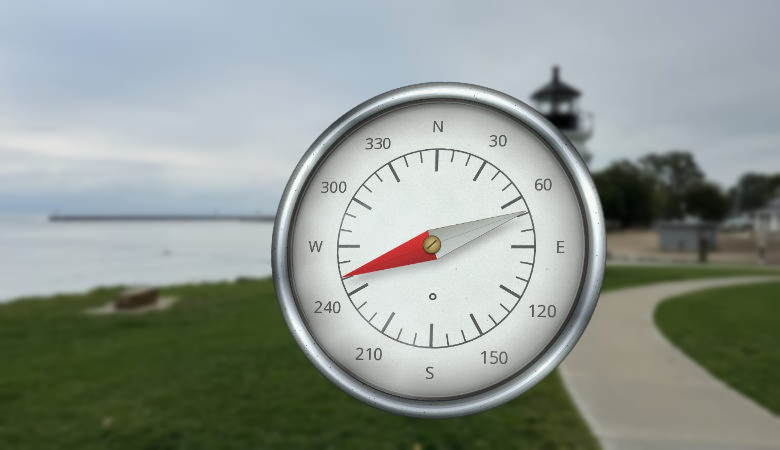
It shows {"value": 250, "unit": "°"}
